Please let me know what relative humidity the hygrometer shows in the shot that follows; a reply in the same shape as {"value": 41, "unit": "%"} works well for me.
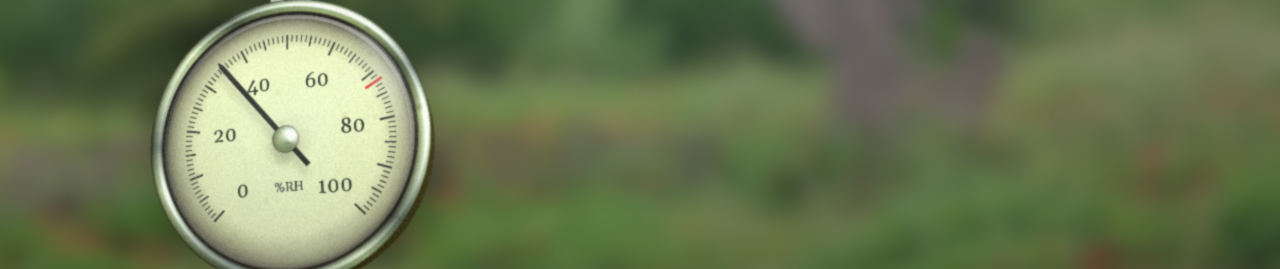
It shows {"value": 35, "unit": "%"}
